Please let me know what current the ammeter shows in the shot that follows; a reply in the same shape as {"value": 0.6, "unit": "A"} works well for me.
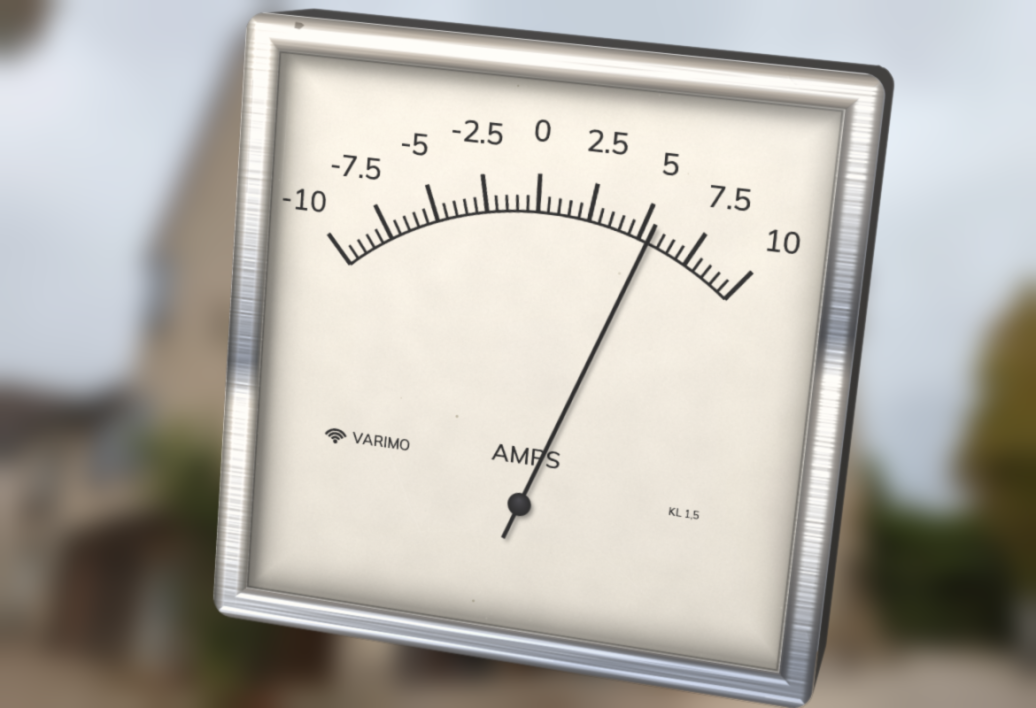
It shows {"value": 5.5, "unit": "A"}
